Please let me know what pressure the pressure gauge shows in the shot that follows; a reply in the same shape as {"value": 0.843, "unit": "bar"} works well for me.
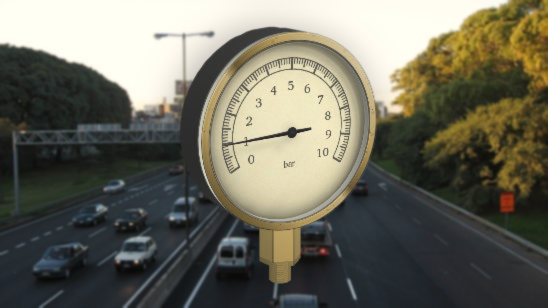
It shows {"value": 1, "unit": "bar"}
